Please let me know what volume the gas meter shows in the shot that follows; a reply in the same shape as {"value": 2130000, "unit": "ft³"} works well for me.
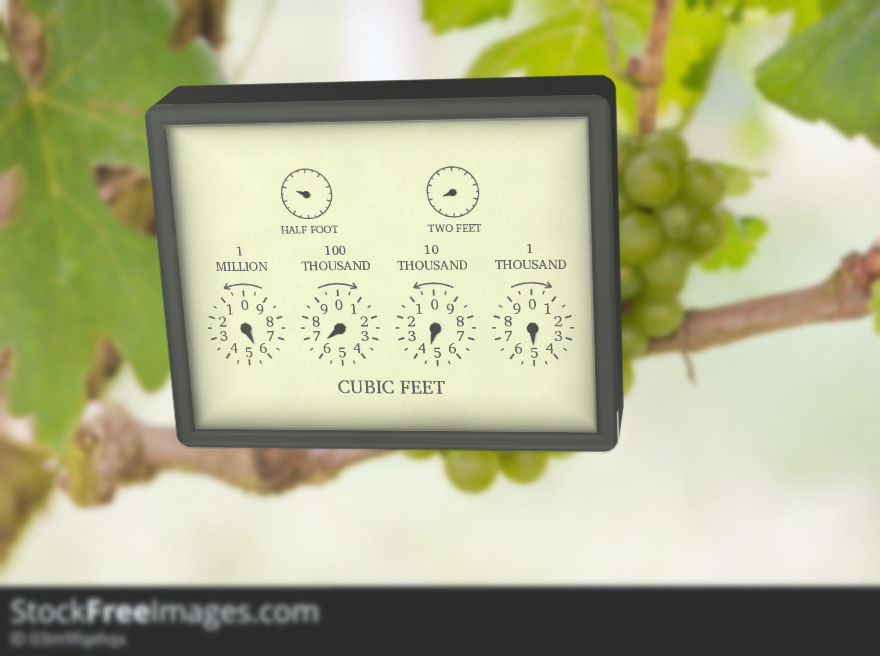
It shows {"value": 564500, "unit": "ft³"}
